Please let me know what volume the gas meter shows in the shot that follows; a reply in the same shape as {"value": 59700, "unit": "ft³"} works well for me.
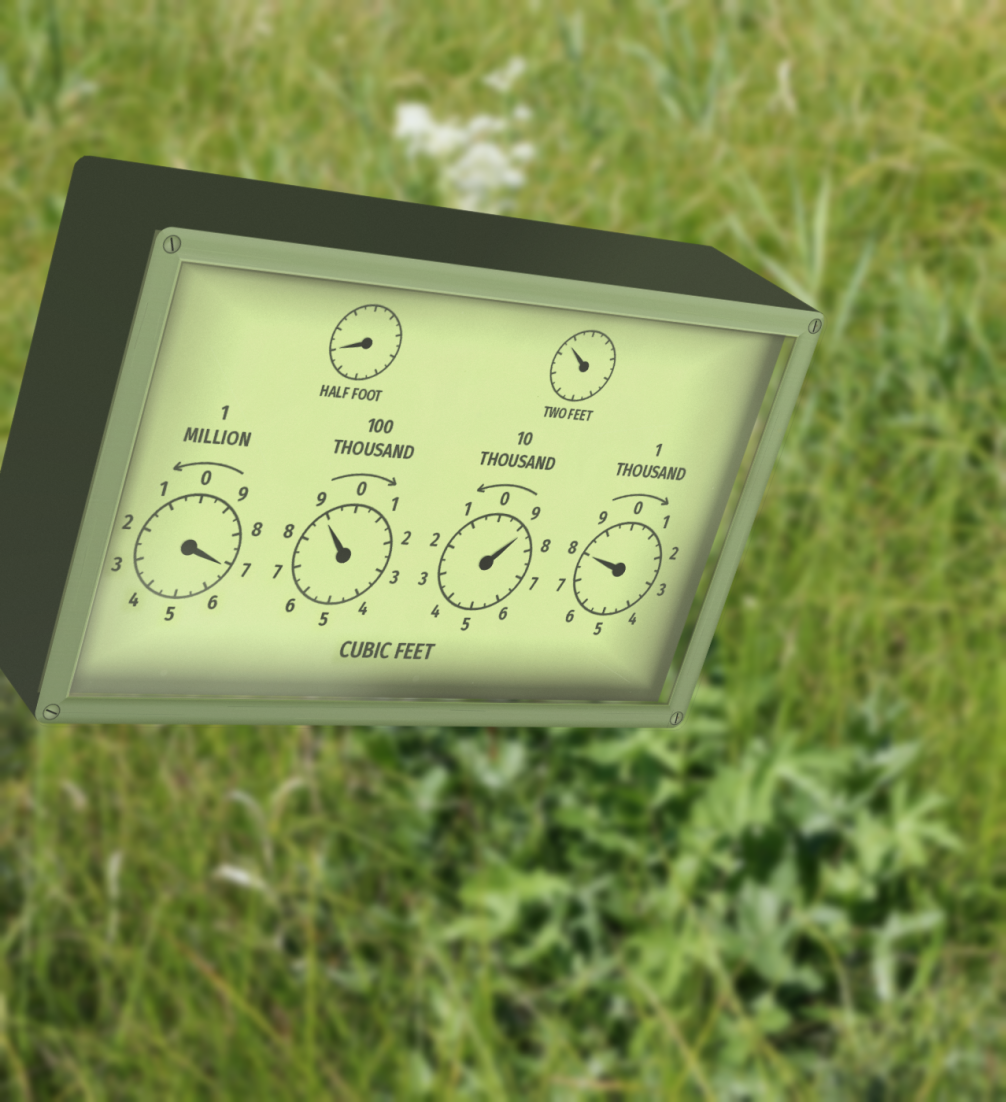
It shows {"value": 688800, "unit": "ft³"}
